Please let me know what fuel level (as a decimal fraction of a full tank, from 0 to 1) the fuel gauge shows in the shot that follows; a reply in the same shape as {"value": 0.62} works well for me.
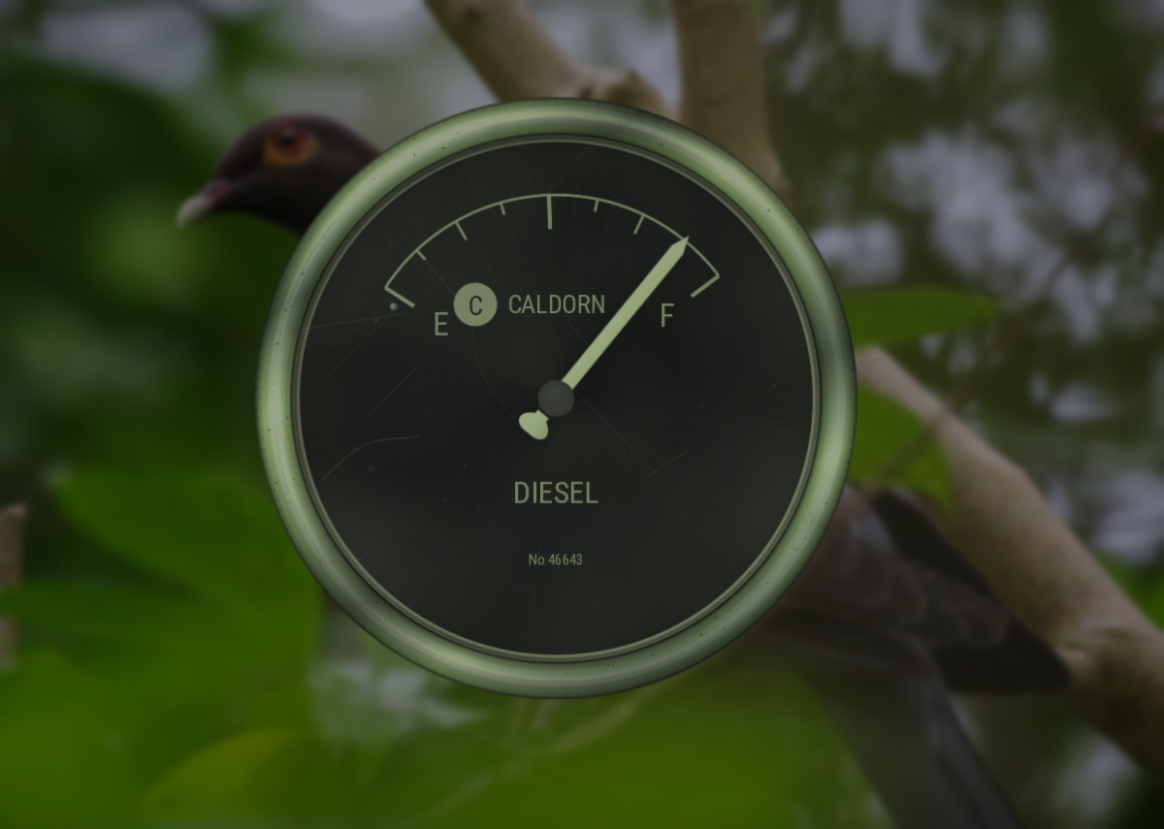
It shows {"value": 0.875}
